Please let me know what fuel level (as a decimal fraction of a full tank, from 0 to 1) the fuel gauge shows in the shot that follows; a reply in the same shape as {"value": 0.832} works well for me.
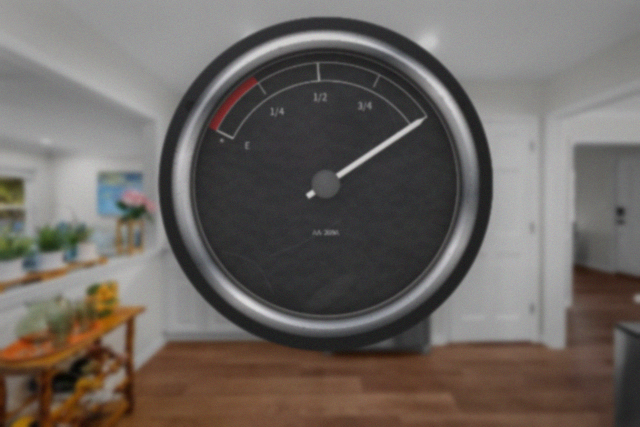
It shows {"value": 1}
